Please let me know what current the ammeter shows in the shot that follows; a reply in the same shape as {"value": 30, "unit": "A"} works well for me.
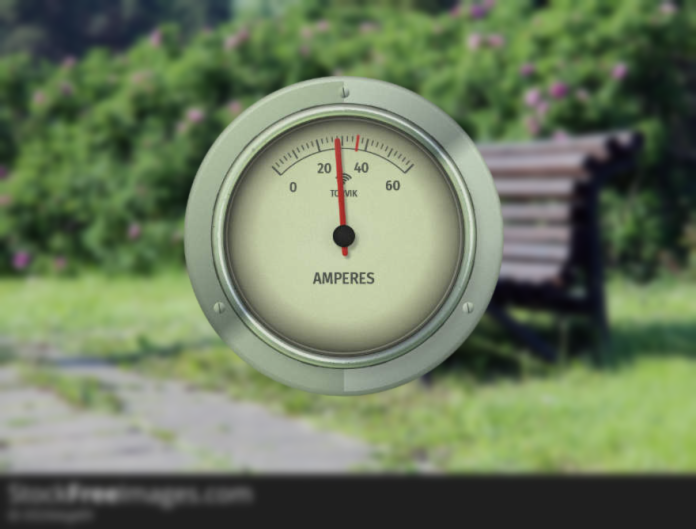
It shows {"value": 28, "unit": "A"}
